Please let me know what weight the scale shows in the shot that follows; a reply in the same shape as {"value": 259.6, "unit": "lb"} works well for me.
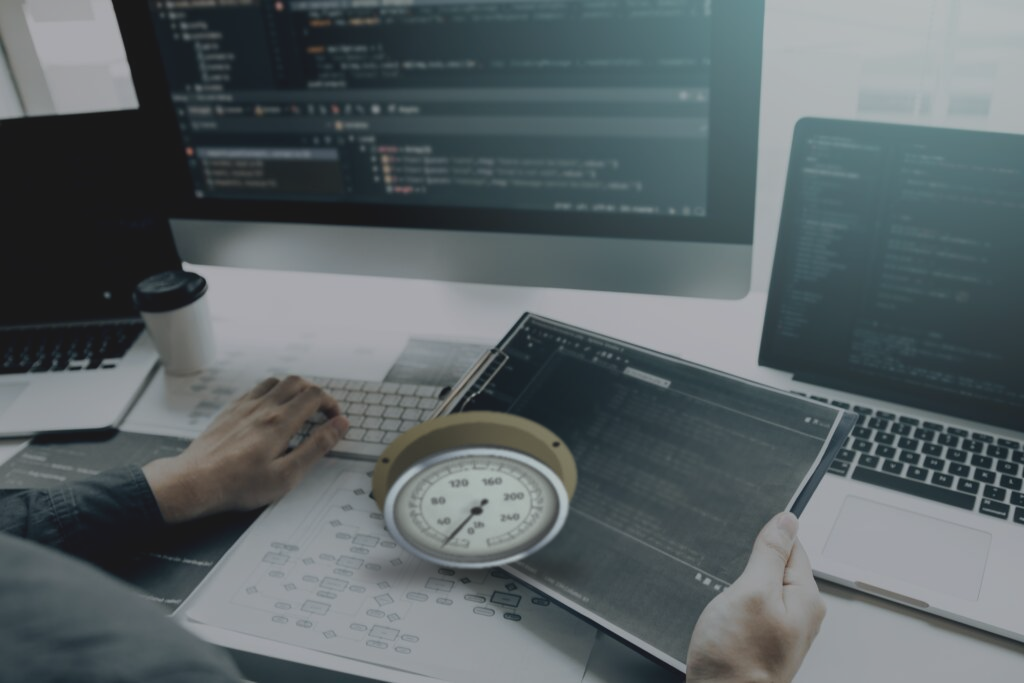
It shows {"value": 20, "unit": "lb"}
